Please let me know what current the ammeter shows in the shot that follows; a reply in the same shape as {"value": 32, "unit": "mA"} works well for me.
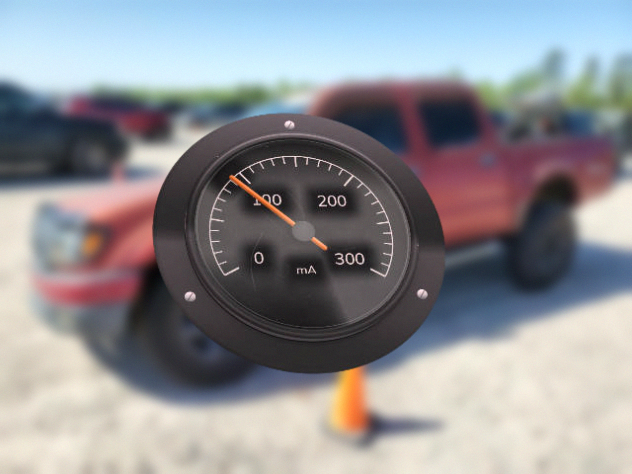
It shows {"value": 90, "unit": "mA"}
